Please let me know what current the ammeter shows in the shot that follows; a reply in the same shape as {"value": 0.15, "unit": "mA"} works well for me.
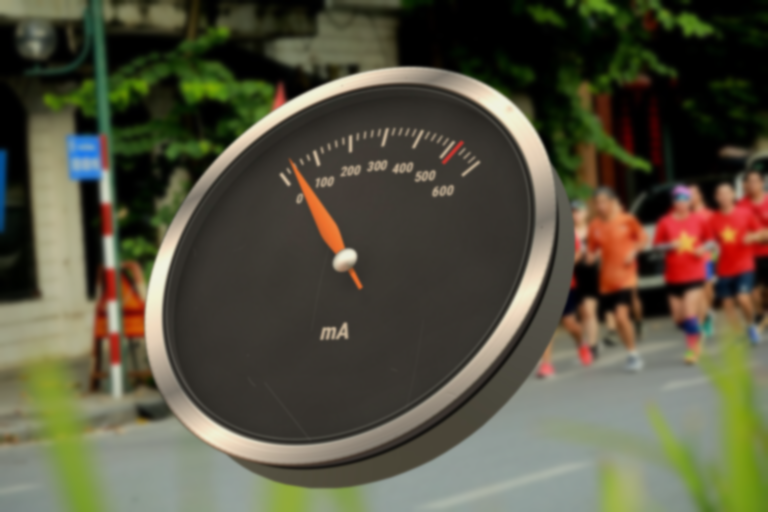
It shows {"value": 40, "unit": "mA"}
